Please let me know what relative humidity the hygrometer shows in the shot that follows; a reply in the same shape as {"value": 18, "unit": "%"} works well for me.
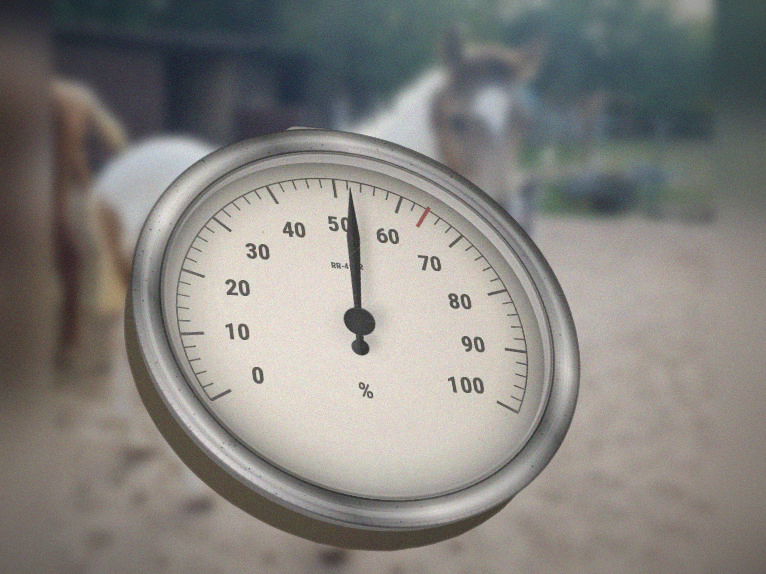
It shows {"value": 52, "unit": "%"}
